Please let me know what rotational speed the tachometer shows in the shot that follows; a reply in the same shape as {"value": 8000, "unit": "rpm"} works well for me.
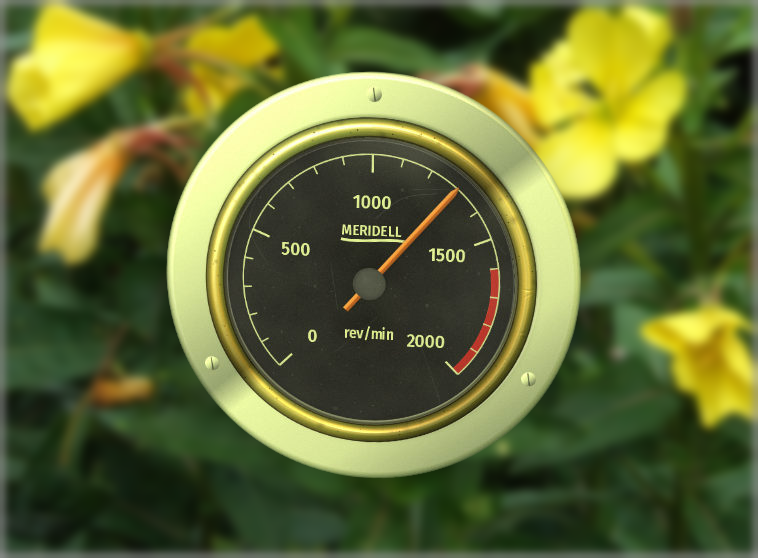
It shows {"value": 1300, "unit": "rpm"}
